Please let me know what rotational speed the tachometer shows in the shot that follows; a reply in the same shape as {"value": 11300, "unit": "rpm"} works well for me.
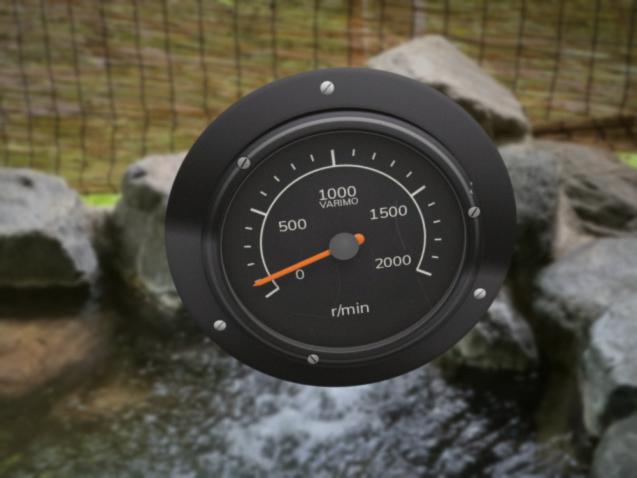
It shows {"value": 100, "unit": "rpm"}
